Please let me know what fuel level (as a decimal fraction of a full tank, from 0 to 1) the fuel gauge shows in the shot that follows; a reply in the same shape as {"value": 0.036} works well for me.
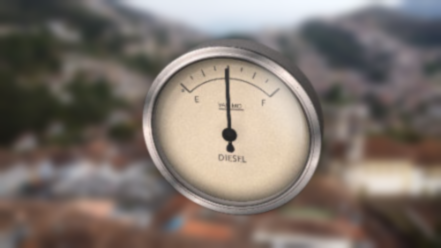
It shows {"value": 0.5}
